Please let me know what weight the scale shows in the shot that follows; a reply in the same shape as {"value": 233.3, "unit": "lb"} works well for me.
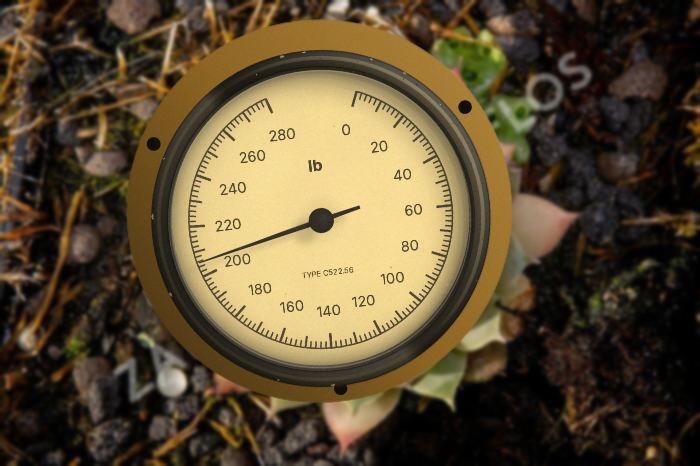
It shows {"value": 206, "unit": "lb"}
